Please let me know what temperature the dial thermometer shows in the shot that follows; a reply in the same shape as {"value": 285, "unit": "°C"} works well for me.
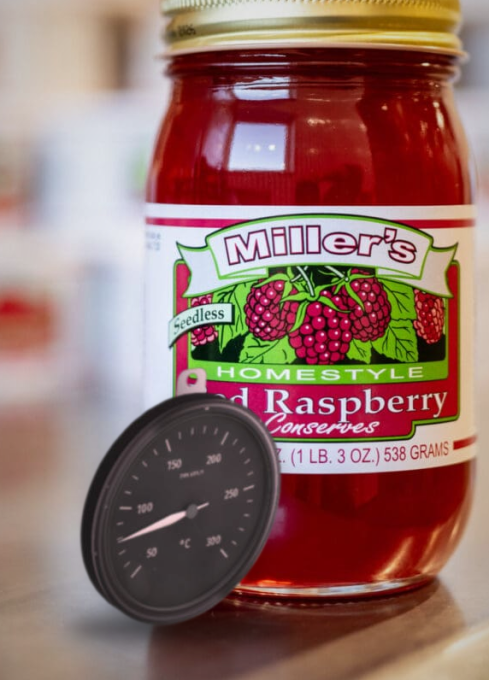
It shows {"value": 80, "unit": "°C"}
